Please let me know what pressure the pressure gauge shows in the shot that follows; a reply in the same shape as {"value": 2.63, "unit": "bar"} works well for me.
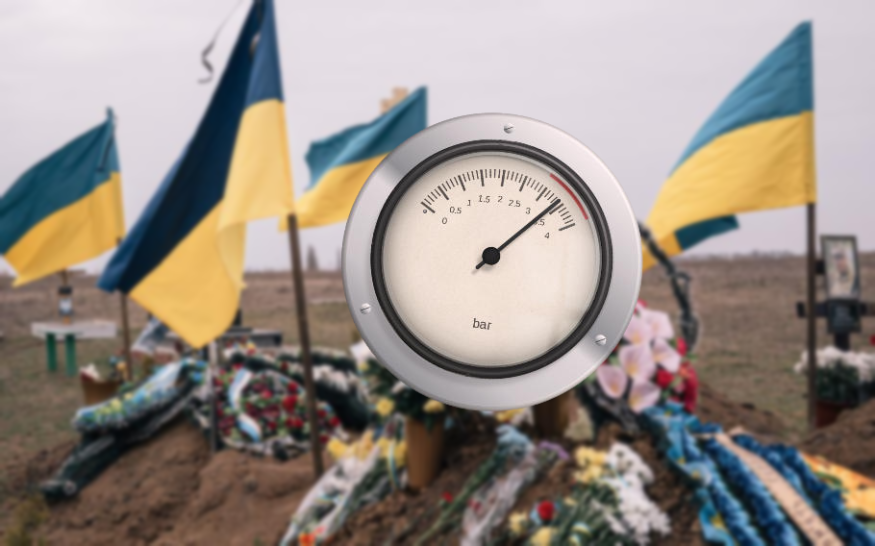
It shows {"value": 3.4, "unit": "bar"}
